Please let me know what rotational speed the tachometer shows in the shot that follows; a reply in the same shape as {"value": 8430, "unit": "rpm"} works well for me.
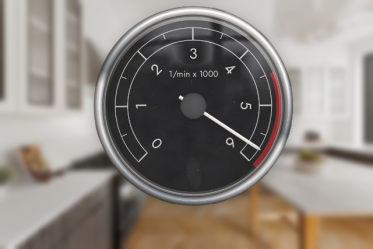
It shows {"value": 5750, "unit": "rpm"}
